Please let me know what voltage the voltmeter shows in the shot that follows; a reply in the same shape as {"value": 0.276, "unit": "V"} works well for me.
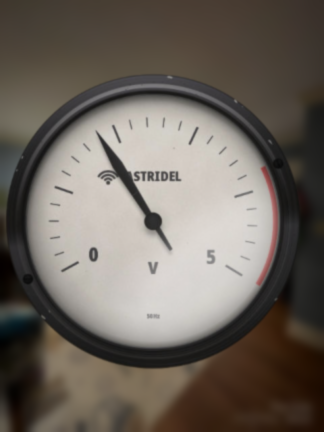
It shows {"value": 1.8, "unit": "V"}
